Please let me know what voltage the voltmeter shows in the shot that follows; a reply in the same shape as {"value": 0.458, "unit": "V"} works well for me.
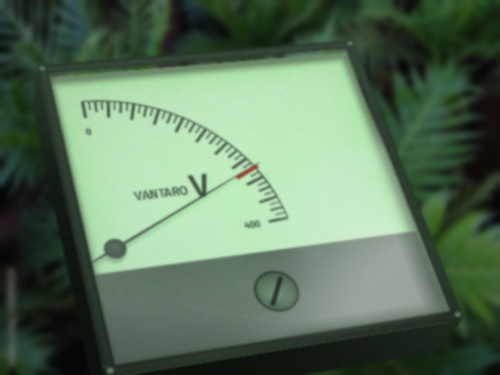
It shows {"value": 300, "unit": "V"}
